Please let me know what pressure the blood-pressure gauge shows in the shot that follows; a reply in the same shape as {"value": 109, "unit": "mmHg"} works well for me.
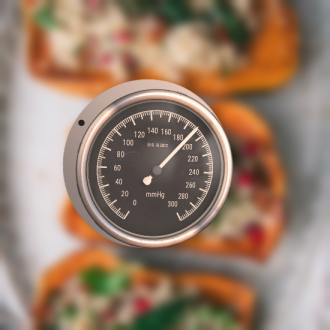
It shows {"value": 190, "unit": "mmHg"}
